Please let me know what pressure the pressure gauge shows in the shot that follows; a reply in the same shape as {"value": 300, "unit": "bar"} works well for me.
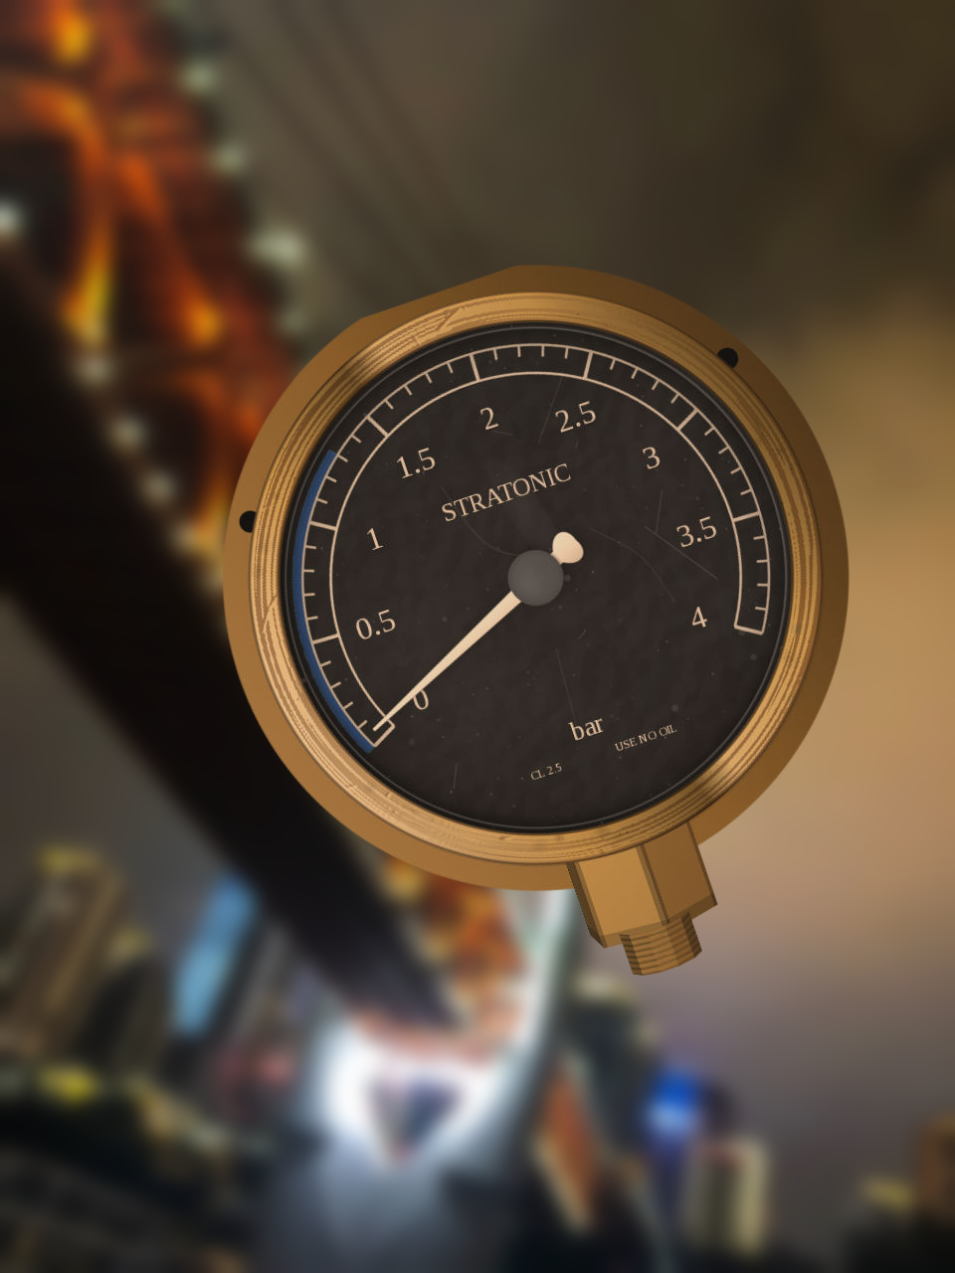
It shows {"value": 0.05, "unit": "bar"}
